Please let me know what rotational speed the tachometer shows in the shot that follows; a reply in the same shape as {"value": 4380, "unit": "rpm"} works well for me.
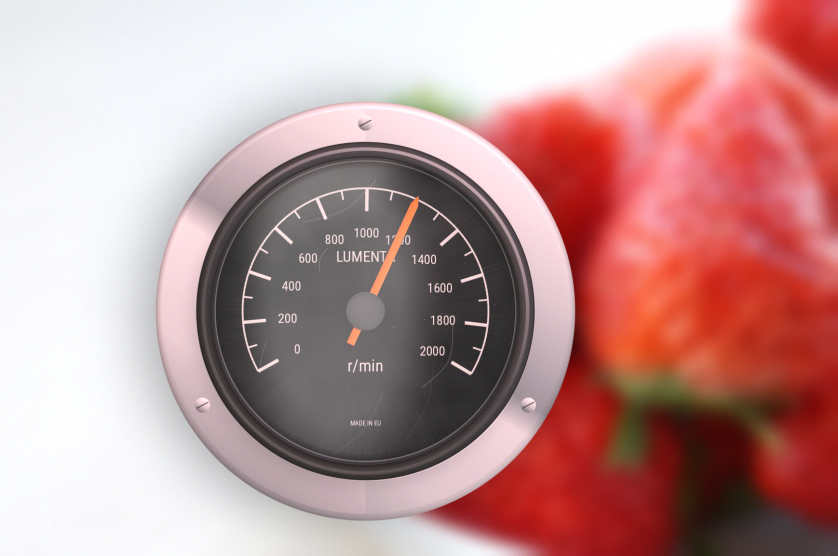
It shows {"value": 1200, "unit": "rpm"}
